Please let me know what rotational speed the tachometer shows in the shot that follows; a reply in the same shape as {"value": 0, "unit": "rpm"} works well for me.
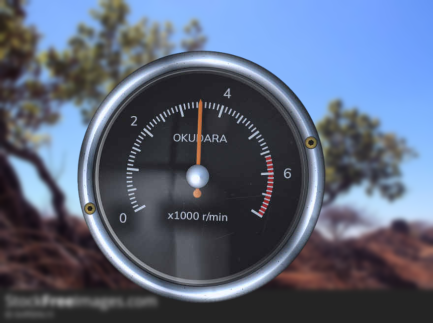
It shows {"value": 3500, "unit": "rpm"}
